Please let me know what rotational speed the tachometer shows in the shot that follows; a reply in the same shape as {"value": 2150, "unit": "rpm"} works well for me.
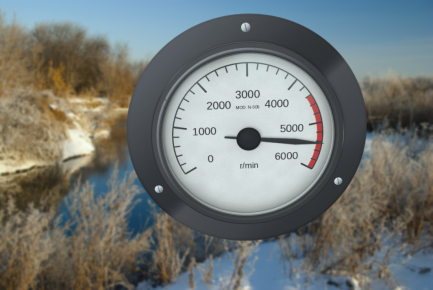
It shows {"value": 5400, "unit": "rpm"}
